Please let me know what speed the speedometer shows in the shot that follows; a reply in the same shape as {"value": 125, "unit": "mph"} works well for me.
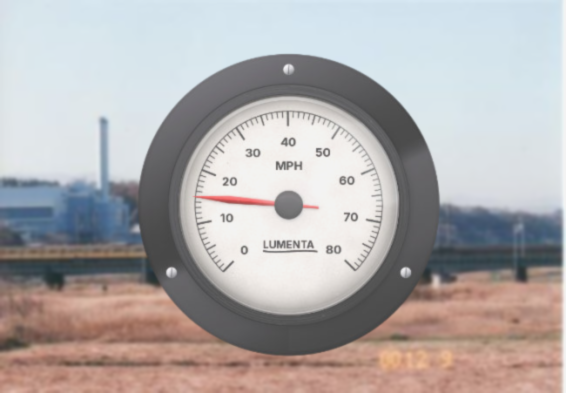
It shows {"value": 15, "unit": "mph"}
